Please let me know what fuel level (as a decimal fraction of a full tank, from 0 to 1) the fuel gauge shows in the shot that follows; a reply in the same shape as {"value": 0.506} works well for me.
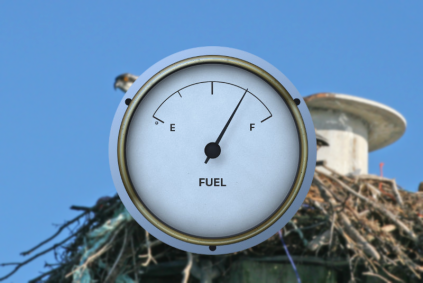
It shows {"value": 0.75}
